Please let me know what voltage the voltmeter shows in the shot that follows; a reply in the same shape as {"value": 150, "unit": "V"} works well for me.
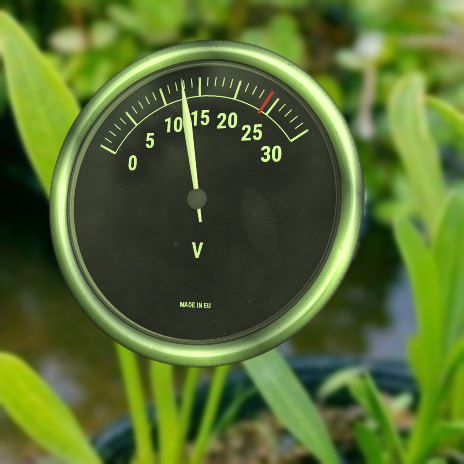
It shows {"value": 13, "unit": "V"}
